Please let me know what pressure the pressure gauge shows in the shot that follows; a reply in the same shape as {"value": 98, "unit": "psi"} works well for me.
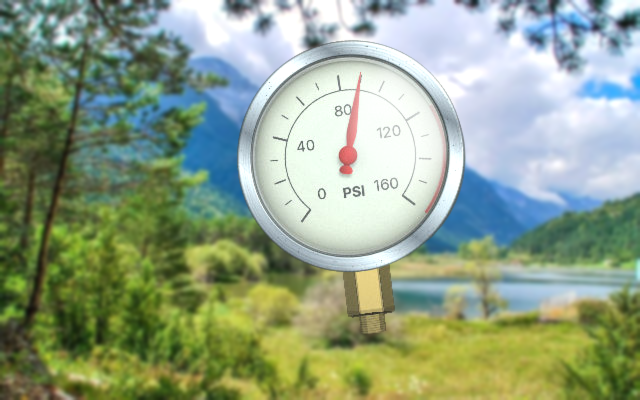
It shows {"value": 90, "unit": "psi"}
